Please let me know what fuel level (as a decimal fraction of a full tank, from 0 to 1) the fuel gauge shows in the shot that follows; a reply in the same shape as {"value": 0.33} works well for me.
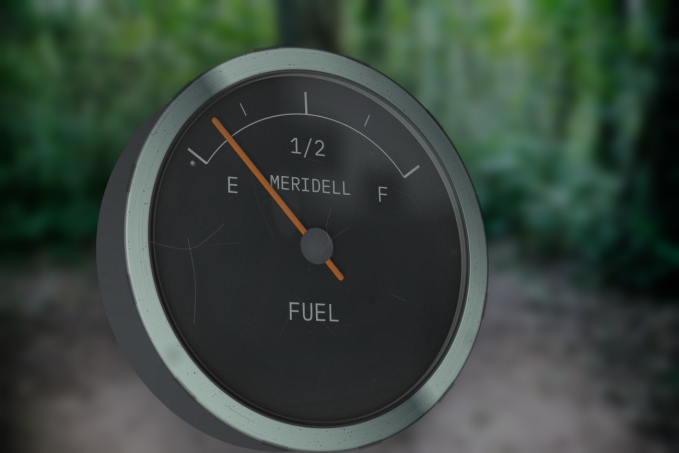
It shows {"value": 0.125}
